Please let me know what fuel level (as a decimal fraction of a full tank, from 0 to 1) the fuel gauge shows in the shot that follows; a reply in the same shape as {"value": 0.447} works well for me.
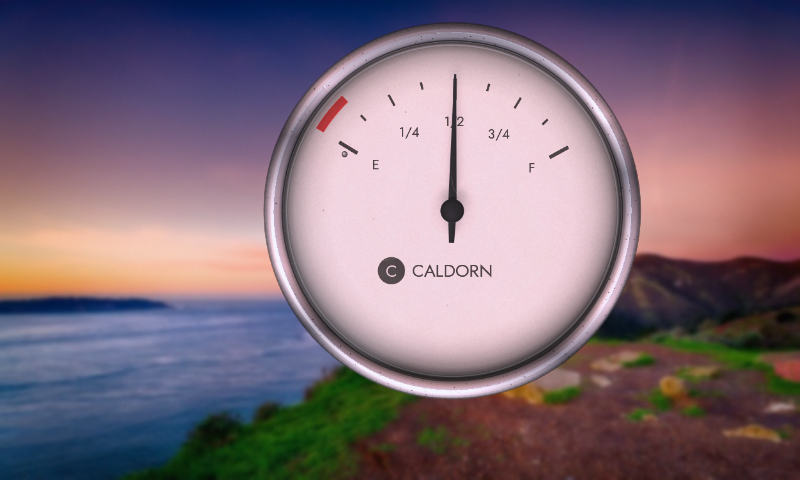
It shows {"value": 0.5}
